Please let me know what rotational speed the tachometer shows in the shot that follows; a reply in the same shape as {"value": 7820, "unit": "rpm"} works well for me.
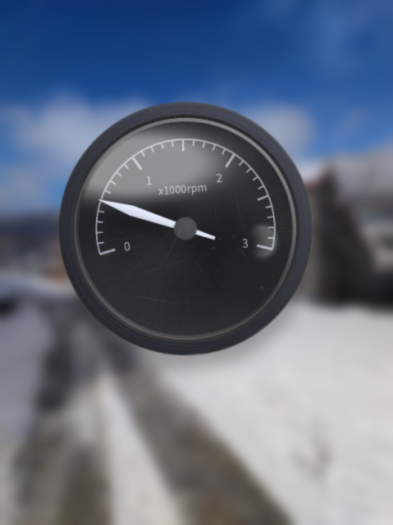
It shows {"value": 500, "unit": "rpm"}
